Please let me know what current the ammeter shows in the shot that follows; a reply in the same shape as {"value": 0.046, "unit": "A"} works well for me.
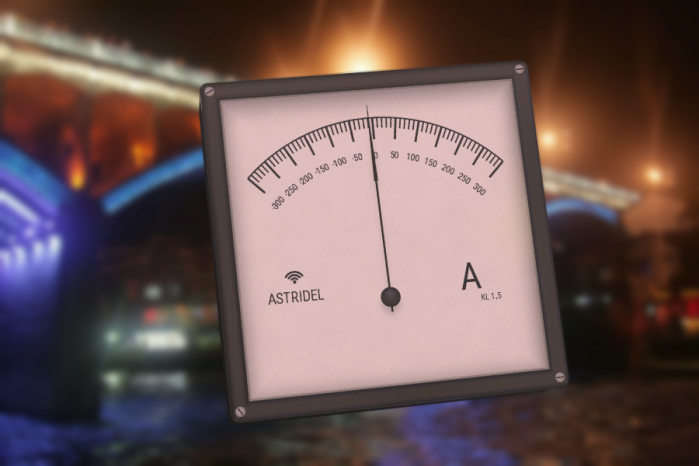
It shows {"value": -10, "unit": "A"}
